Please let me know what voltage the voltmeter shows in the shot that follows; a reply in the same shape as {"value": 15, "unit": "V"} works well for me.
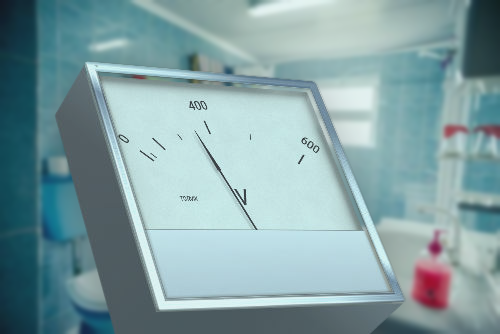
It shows {"value": 350, "unit": "V"}
